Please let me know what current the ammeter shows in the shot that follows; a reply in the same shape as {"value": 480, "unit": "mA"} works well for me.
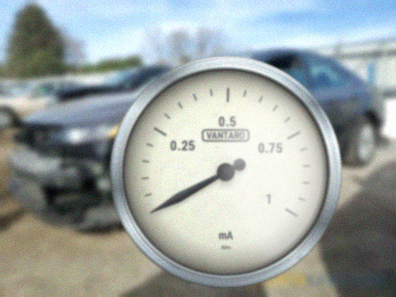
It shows {"value": 0, "unit": "mA"}
